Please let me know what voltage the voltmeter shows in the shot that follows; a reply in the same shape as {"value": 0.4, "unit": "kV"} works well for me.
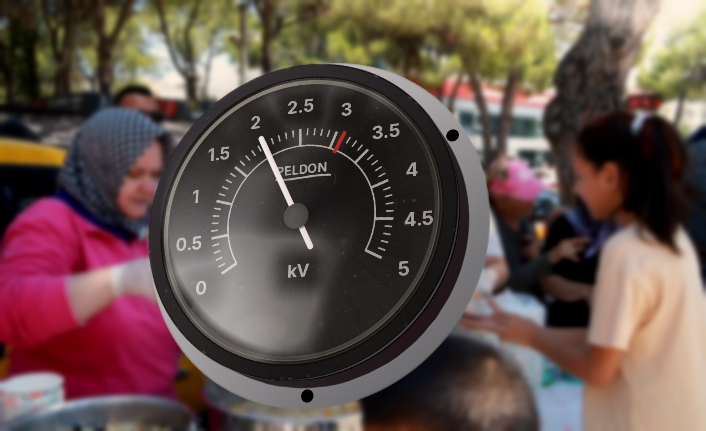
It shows {"value": 2, "unit": "kV"}
